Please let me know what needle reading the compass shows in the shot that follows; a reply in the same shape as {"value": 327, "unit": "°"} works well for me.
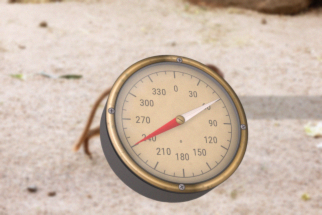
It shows {"value": 240, "unit": "°"}
